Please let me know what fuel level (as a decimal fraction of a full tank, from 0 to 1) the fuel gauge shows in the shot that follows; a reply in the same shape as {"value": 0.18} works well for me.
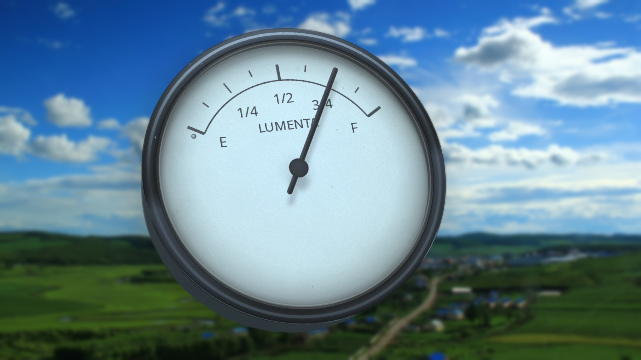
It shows {"value": 0.75}
